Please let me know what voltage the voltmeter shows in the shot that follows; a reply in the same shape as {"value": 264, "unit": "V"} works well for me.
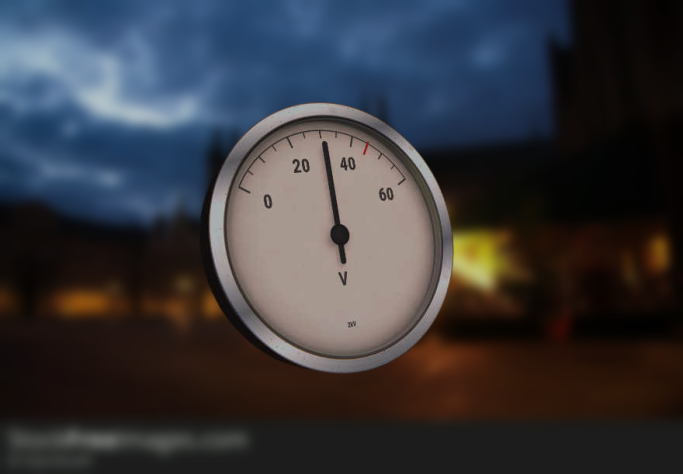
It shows {"value": 30, "unit": "V"}
